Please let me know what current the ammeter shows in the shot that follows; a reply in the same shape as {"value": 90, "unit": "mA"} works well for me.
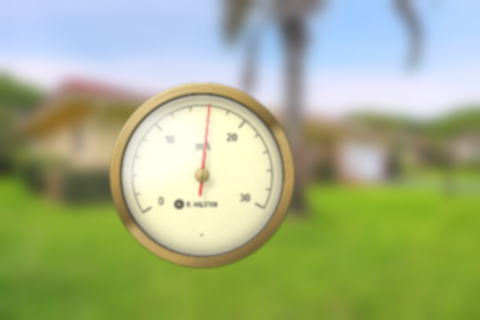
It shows {"value": 16, "unit": "mA"}
